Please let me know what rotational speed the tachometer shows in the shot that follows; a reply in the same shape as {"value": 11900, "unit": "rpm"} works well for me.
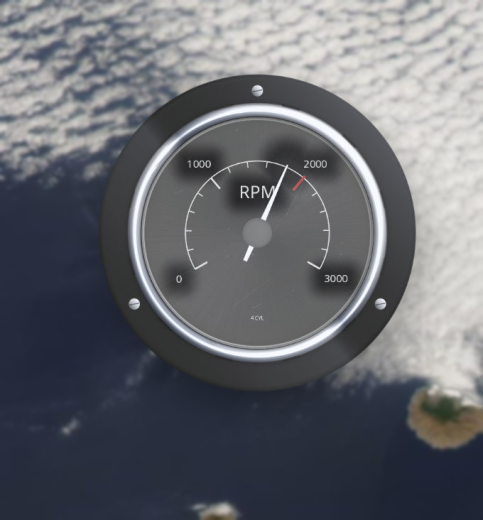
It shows {"value": 1800, "unit": "rpm"}
